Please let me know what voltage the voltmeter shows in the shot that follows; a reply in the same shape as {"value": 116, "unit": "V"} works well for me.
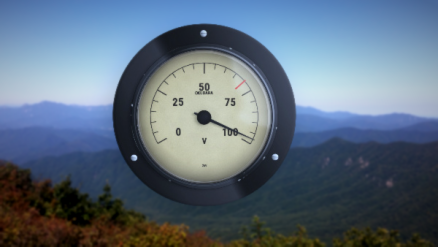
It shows {"value": 97.5, "unit": "V"}
